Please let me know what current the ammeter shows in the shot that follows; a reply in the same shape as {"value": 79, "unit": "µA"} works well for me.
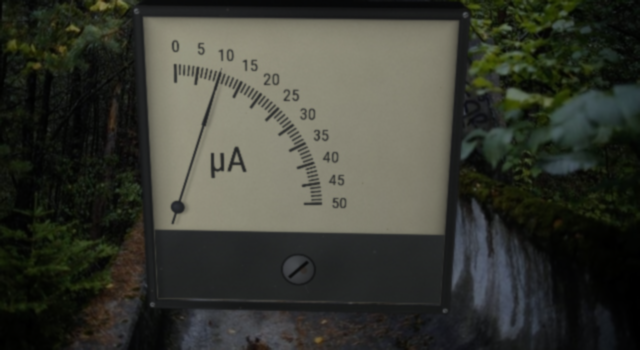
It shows {"value": 10, "unit": "µA"}
